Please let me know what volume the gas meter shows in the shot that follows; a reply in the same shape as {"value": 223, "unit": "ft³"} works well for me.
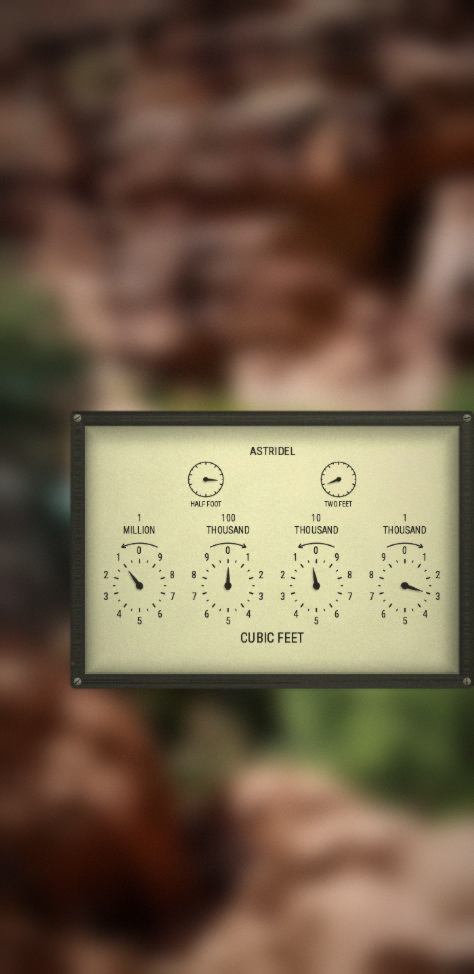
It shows {"value": 100300, "unit": "ft³"}
